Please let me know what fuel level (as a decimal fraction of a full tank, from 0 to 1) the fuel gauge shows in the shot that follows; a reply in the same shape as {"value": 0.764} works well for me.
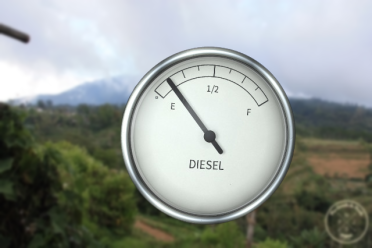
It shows {"value": 0.125}
